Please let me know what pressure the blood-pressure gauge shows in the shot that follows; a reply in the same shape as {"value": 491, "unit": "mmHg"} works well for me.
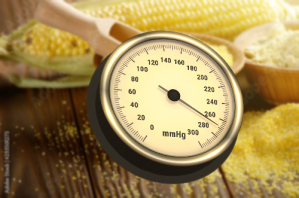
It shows {"value": 270, "unit": "mmHg"}
